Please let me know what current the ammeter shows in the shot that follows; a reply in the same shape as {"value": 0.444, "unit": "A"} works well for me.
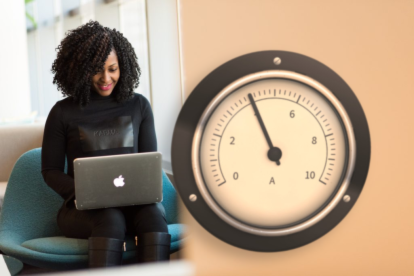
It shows {"value": 4, "unit": "A"}
